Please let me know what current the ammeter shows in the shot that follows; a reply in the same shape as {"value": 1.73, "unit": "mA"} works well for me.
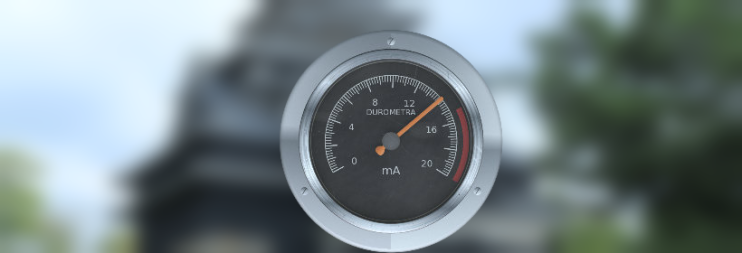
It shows {"value": 14, "unit": "mA"}
